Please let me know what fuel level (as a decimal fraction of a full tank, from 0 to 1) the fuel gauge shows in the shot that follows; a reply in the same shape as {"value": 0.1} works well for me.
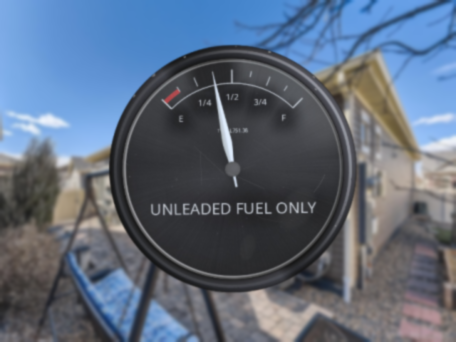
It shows {"value": 0.375}
